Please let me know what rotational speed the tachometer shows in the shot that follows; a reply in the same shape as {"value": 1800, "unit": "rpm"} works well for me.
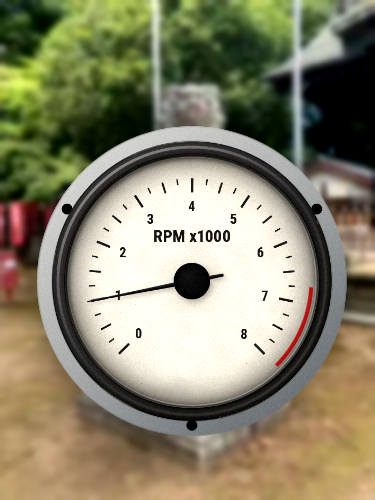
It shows {"value": 1000, "unit": "rpm"}
